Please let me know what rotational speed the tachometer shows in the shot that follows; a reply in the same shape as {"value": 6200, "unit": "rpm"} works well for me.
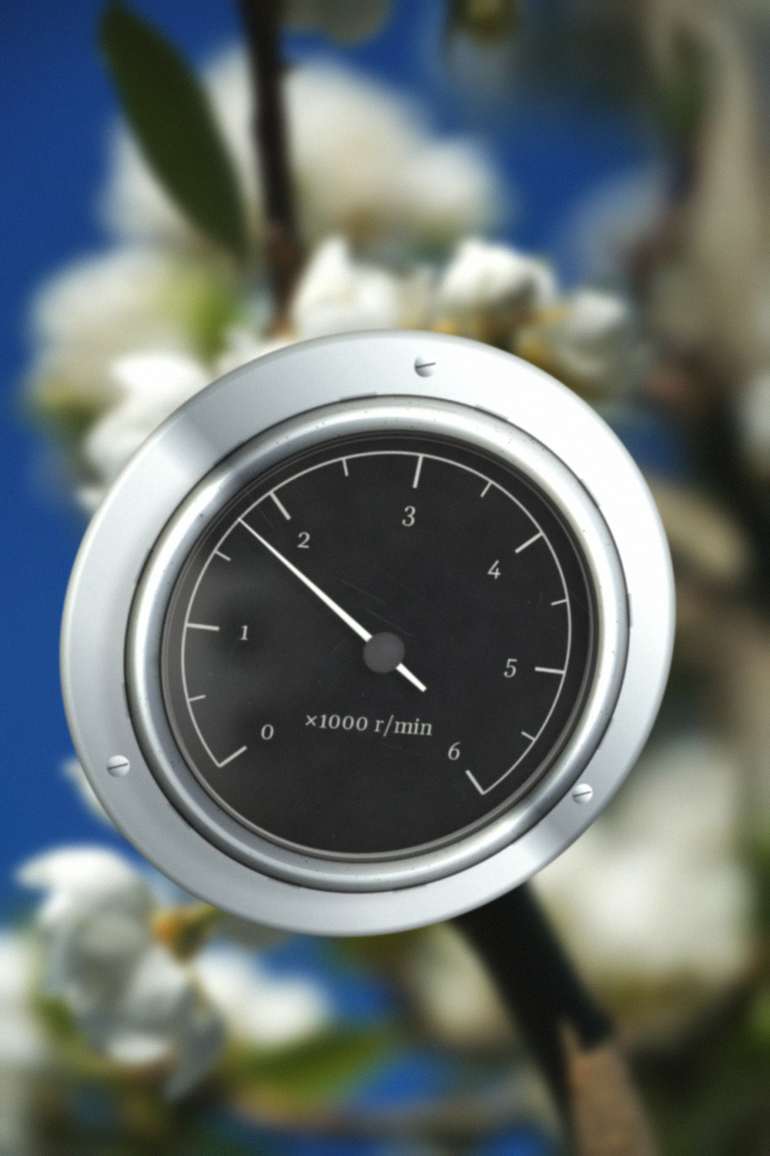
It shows {"value": 1750, "unit": "rpm"}
